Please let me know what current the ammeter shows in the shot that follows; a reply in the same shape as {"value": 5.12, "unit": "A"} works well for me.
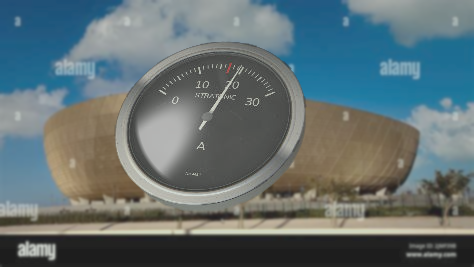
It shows {"value": 20, "unit": "A"}
